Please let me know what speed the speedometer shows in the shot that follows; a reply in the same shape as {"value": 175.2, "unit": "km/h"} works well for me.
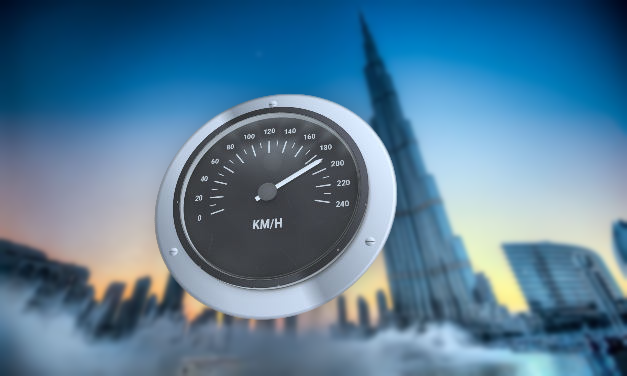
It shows {"value": 190, "unit": "km/h"}
